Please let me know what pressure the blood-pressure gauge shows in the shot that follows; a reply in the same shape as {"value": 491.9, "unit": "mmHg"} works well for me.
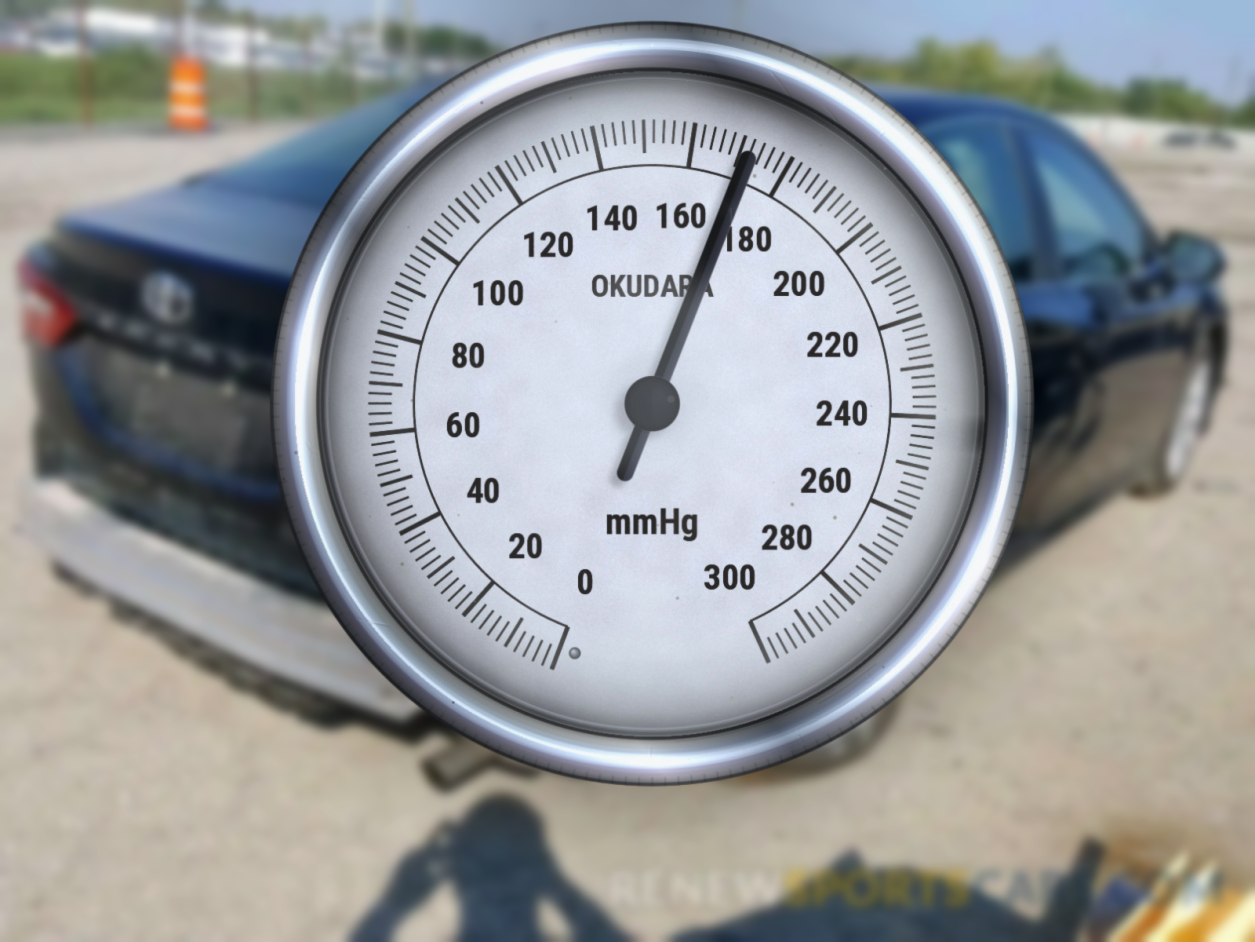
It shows {"value": 172, "unit": "mmHg"}
